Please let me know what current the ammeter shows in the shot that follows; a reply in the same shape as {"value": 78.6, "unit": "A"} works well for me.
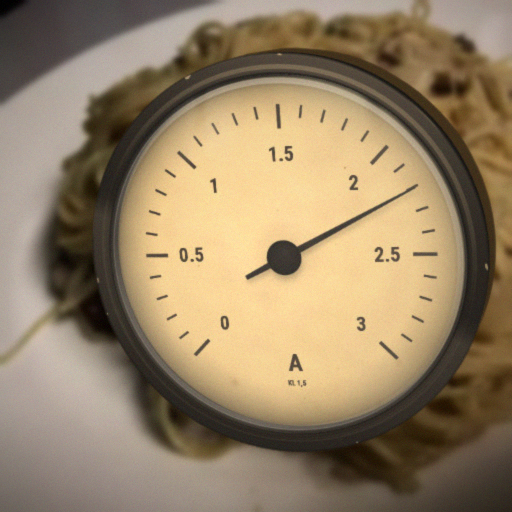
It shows {"value": 2.2, "unit": "A"}
